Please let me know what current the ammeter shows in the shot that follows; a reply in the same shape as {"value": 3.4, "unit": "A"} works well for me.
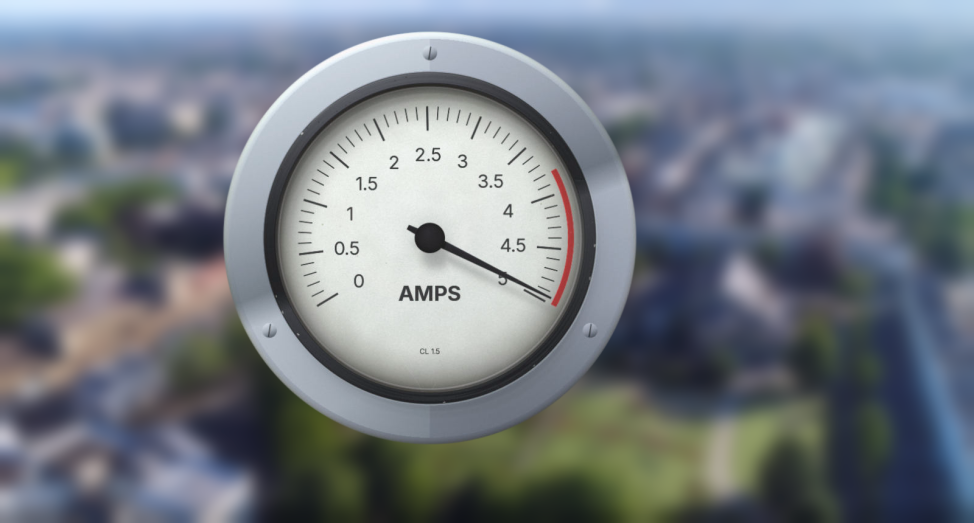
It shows {"value": 4.95, "unit": "A"}
